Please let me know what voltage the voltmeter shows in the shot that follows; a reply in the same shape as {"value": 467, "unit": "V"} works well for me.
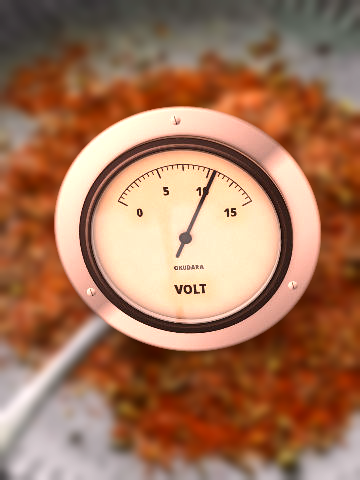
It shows {"value": 10.5, "unit": "V"}
